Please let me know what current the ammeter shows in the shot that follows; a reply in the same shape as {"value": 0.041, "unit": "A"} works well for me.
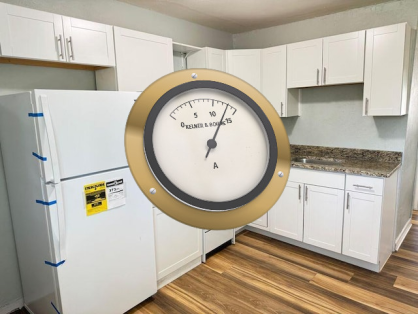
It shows {"value": 13, "unit": "A"}
